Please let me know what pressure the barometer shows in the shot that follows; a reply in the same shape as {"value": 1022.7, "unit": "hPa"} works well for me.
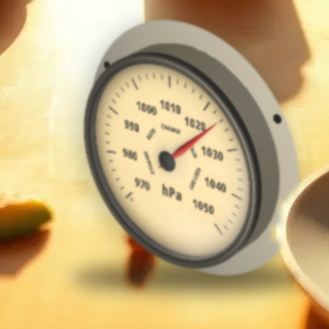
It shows {"value": 1024, "unit": "hPa"}
